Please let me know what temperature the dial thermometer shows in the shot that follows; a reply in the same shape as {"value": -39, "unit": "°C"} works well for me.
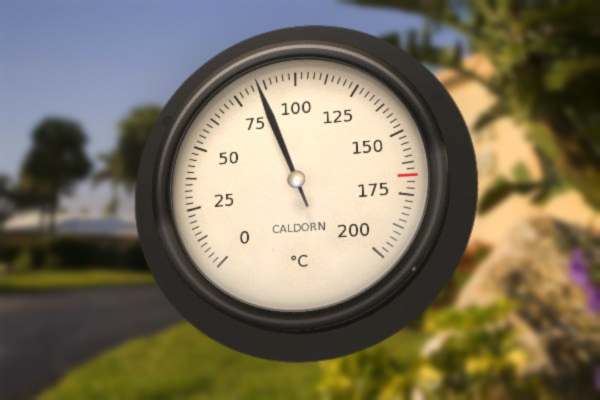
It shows {"value": 85, "unit": "°C"}
